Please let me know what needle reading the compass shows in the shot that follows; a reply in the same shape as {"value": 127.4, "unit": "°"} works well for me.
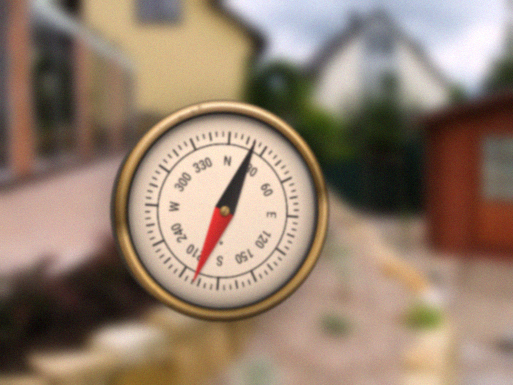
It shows {"value": 200, "unit": "°"}
